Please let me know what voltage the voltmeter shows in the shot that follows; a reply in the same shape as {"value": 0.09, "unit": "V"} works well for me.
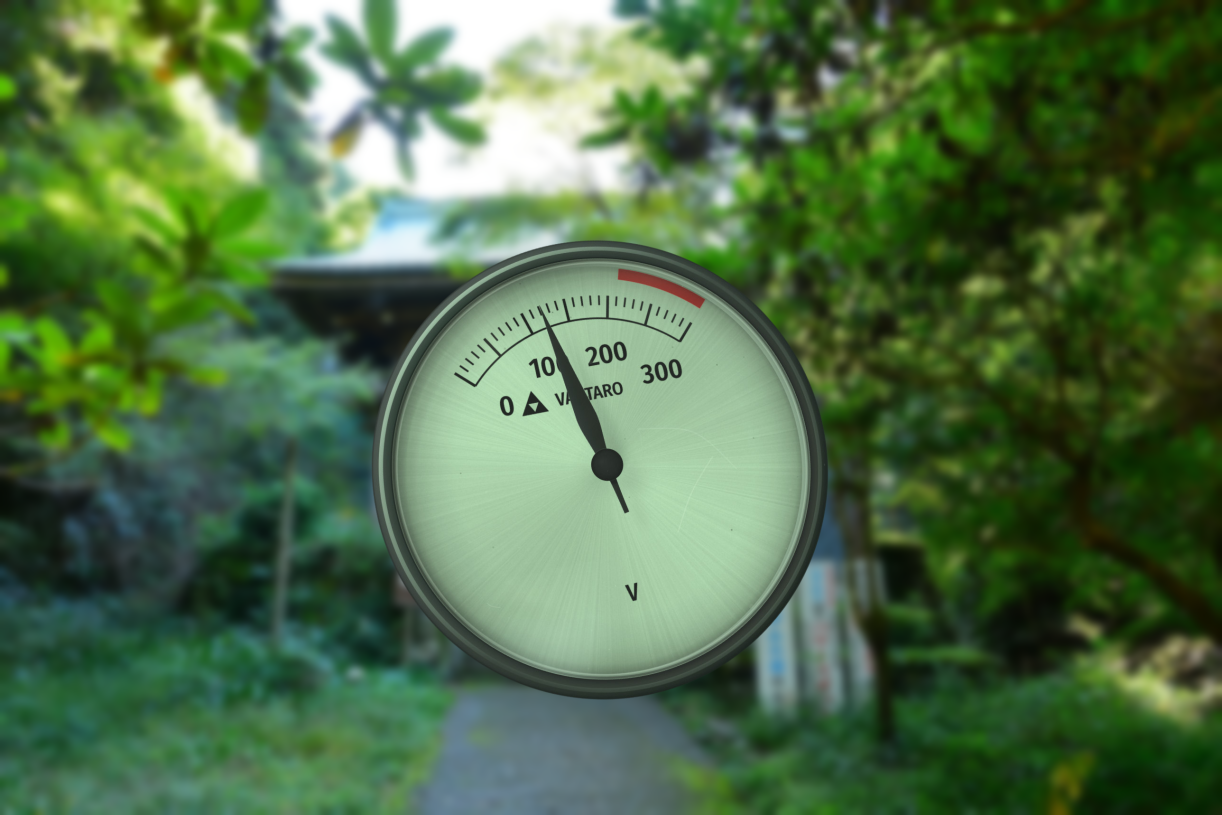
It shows {"value": 120, "unit": "V"}
